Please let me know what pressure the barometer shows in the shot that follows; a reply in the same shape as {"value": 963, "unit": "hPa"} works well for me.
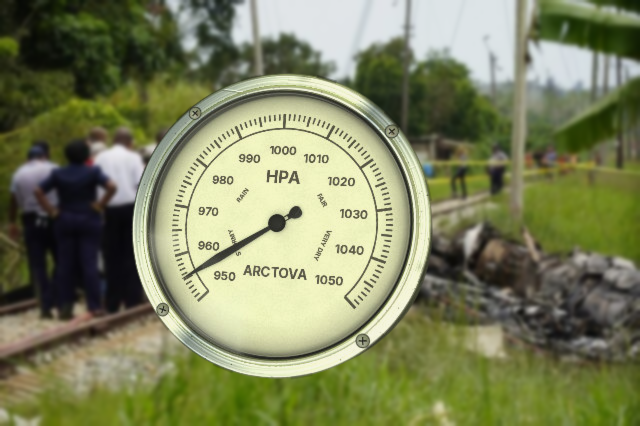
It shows {"value": 955, "unit": "hPa"}
